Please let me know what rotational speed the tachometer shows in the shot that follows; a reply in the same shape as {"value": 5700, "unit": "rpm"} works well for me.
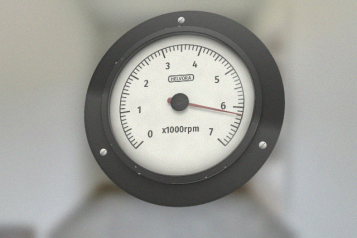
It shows {"value": 6200, "unit": "rpm"}
